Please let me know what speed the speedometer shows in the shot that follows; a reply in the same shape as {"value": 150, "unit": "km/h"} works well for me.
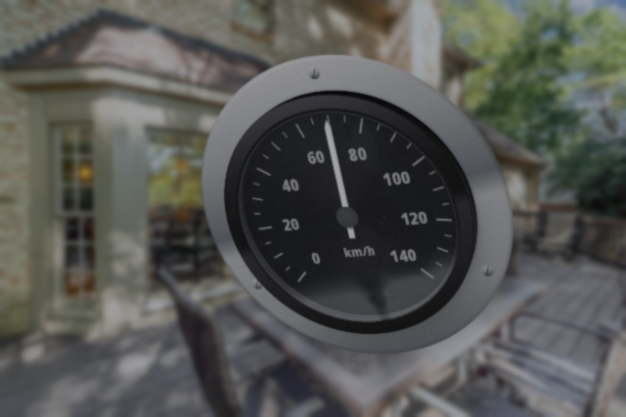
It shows {"value": 70, "unit": "km/h"}
